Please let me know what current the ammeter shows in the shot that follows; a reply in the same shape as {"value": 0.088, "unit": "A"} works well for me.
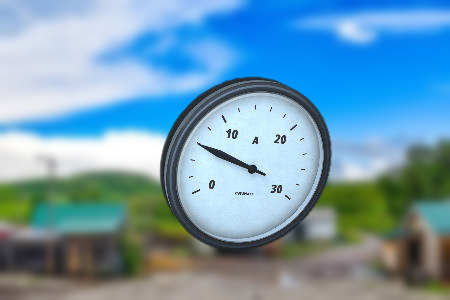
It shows {"value": 6, "unit": "A"}
